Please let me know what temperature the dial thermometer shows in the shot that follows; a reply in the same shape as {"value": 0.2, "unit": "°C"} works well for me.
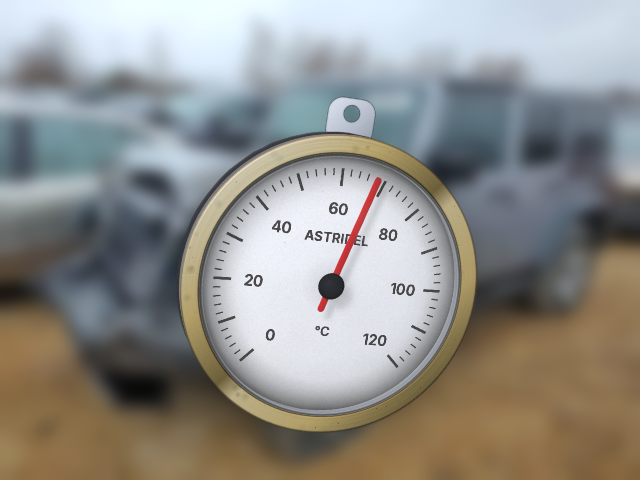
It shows {"value": 68, "unit": "°C"}
